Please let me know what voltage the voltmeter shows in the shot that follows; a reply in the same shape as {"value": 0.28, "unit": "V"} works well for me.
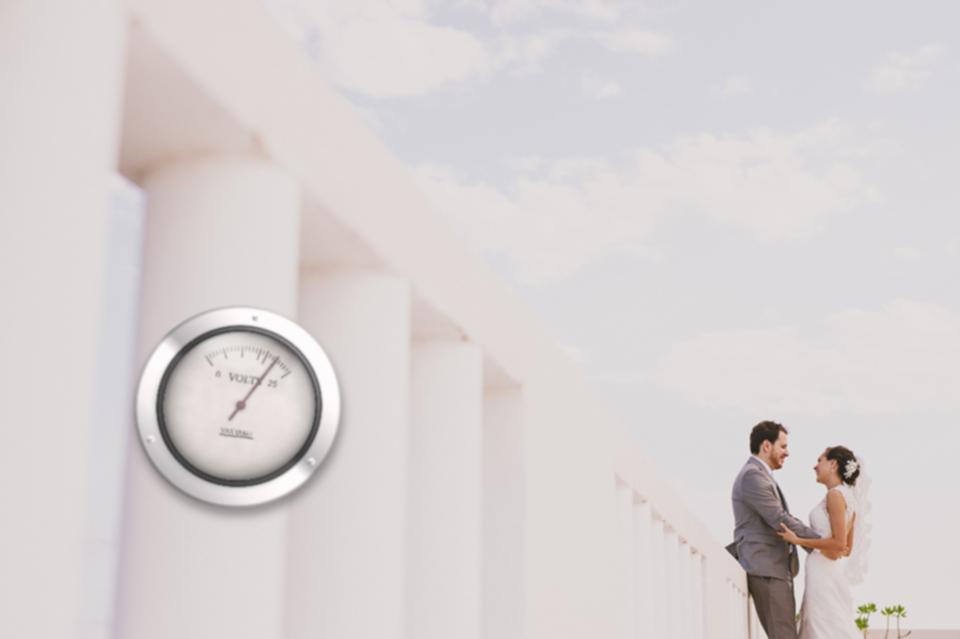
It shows {"value": 20, "unit": "V"}
